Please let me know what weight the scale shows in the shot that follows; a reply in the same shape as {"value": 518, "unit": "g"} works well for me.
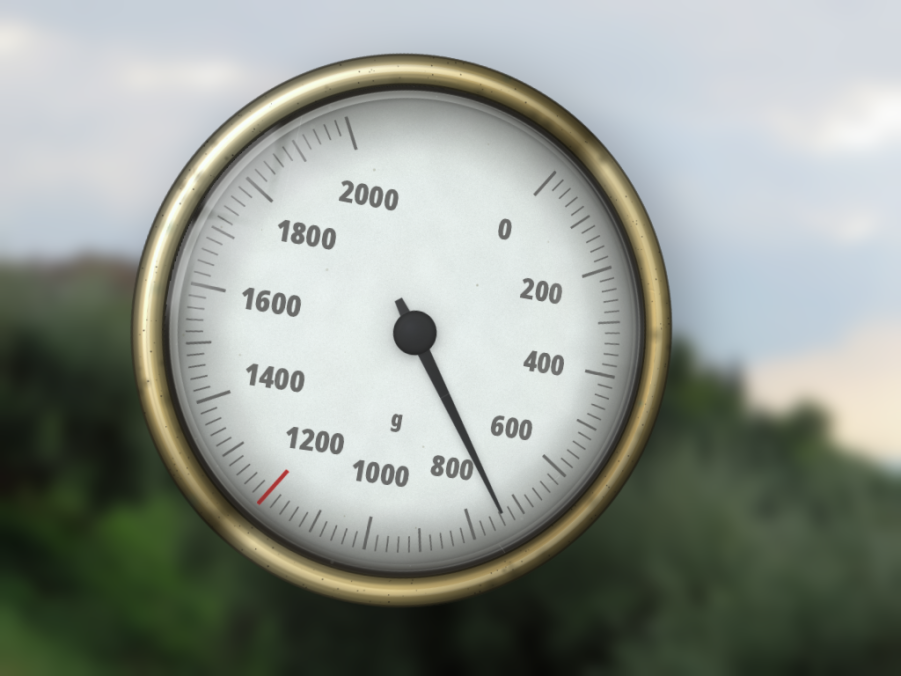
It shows {"value": 740, "unit": "g"}
